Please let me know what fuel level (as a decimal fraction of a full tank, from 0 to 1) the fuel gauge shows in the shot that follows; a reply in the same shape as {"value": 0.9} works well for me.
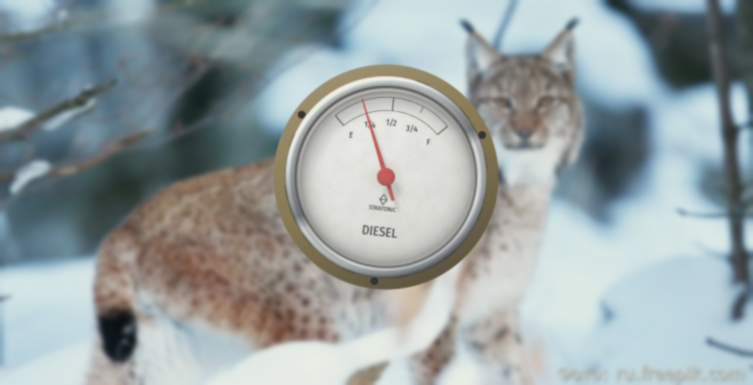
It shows {"value": 0.25}
